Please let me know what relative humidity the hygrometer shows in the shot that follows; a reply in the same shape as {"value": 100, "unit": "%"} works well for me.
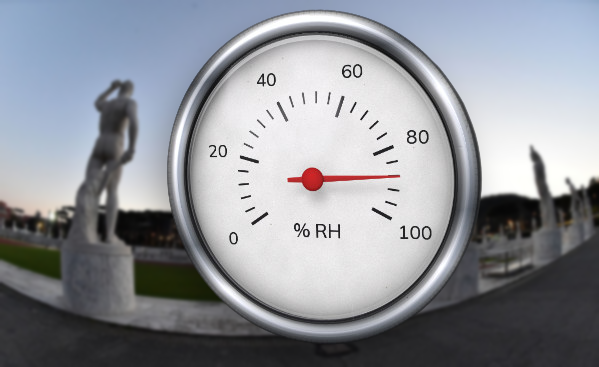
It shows {"value": 88, "unit": "%"}
